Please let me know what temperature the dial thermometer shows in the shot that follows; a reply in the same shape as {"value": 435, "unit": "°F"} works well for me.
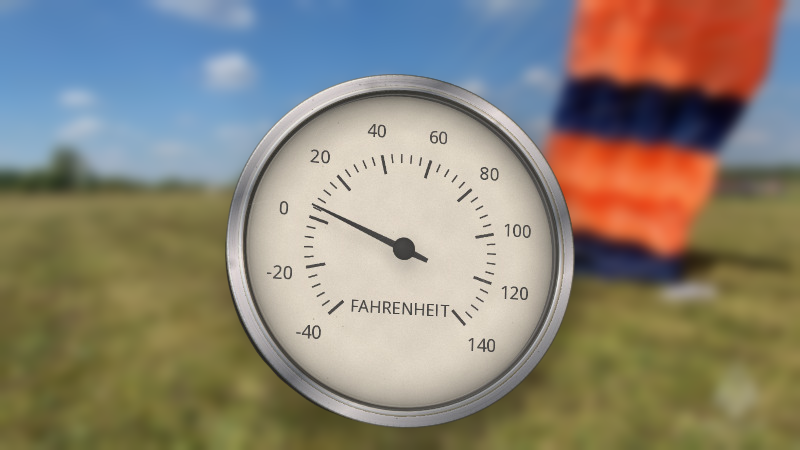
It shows {"value": 4, "unit": "°F"}
